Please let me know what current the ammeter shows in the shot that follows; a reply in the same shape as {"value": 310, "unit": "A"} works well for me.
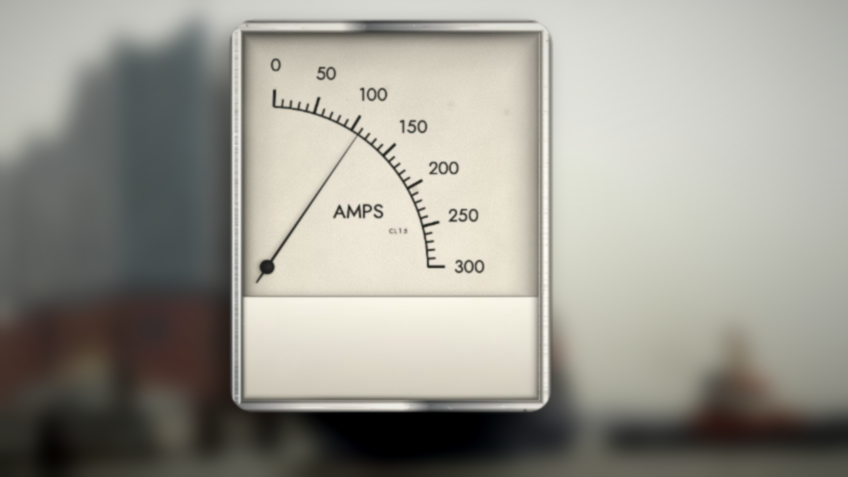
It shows {"value": 110, "unit": "A"}
